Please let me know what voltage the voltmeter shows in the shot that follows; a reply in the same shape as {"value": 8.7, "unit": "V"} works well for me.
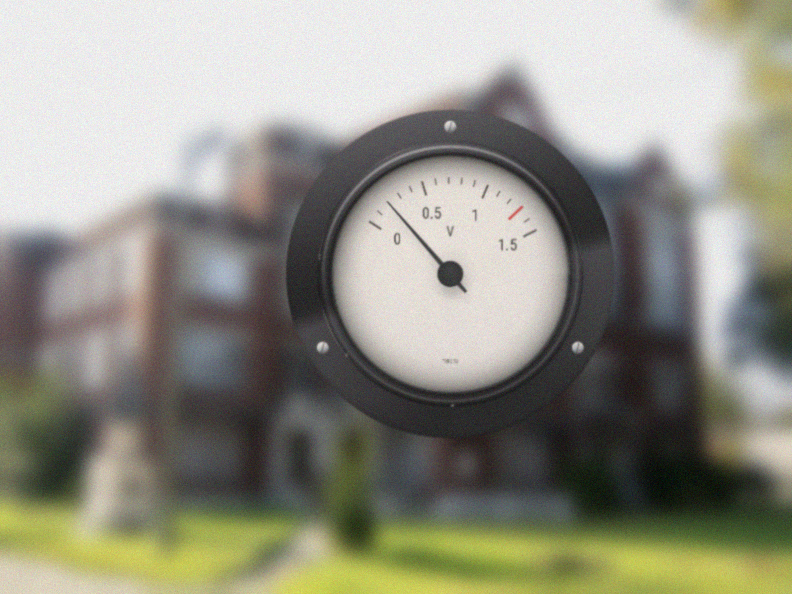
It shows {"value": 0.2, "unit": "V"}
